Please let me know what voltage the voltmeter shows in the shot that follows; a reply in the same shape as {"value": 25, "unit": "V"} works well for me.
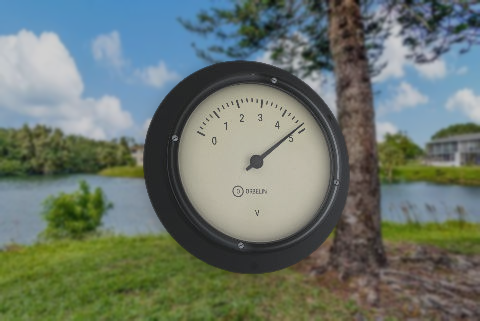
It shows {"value": 4.8, "unit": "V"}
